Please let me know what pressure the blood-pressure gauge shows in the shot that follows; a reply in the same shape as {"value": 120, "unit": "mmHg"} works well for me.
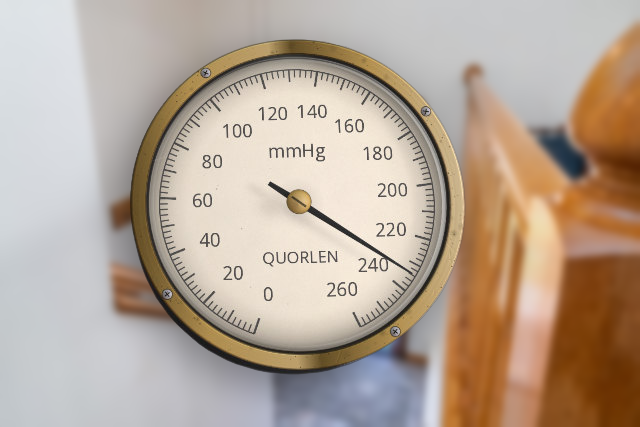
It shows {"value": 234, "unit": "mmHg"}
